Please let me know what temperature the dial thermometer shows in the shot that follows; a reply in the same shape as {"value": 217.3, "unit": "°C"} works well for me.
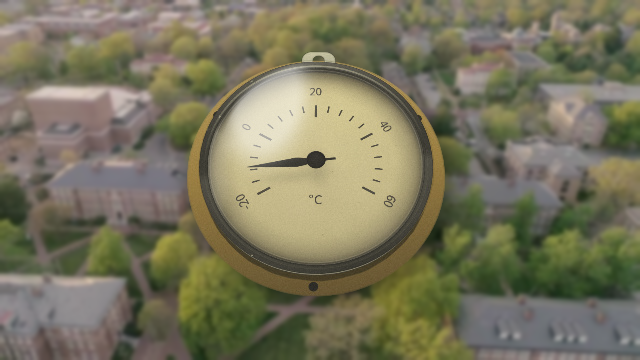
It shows {"value": -12, "unit": "°C"}
